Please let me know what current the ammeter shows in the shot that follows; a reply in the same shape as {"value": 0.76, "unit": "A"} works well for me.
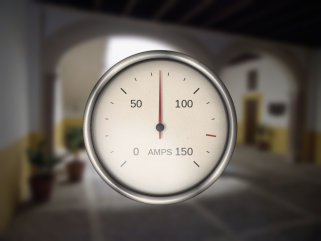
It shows {"value": 75, "unit": "A"}
